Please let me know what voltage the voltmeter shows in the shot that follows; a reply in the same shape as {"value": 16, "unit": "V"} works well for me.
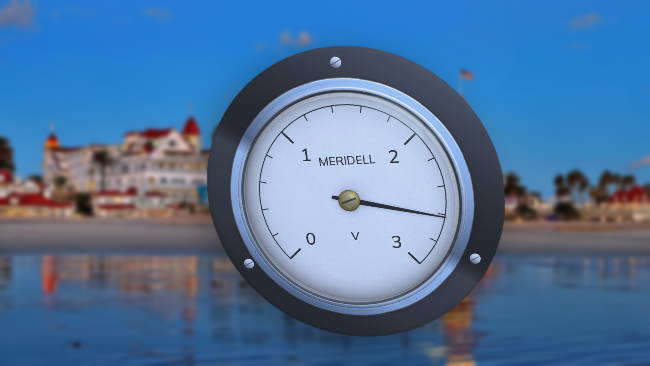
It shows {"value": 2.6, "unit": "V"}
